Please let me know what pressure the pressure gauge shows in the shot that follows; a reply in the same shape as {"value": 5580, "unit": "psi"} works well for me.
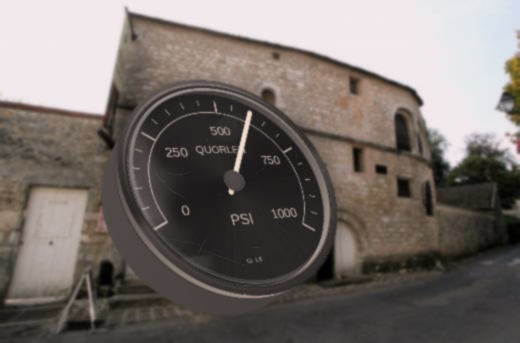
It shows {"value": 600, "unit": "psi"}
